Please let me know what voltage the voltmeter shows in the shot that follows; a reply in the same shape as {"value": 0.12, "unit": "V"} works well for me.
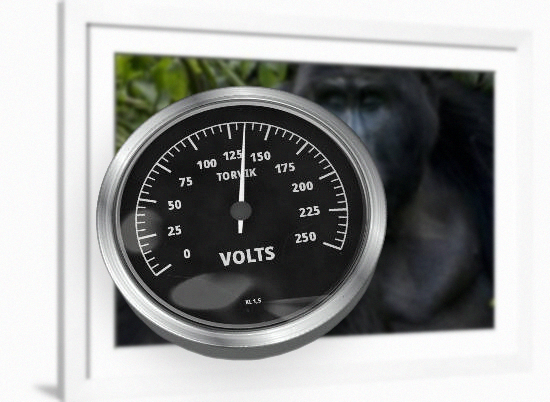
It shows {"value": 135, "unit": "V"}
